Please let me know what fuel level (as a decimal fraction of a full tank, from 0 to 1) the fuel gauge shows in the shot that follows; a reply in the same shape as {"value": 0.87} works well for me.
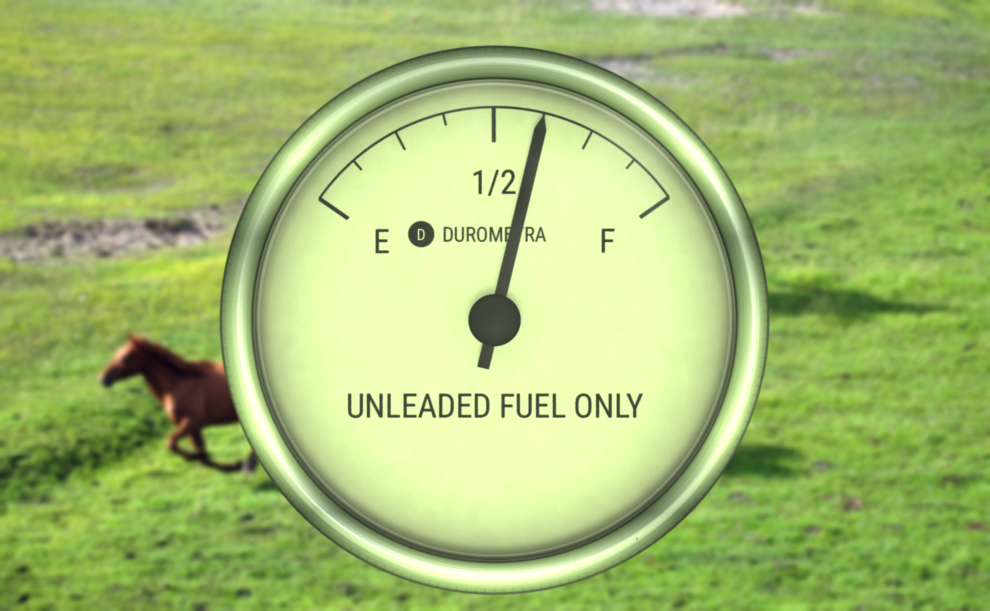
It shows {"value": 0.625}
